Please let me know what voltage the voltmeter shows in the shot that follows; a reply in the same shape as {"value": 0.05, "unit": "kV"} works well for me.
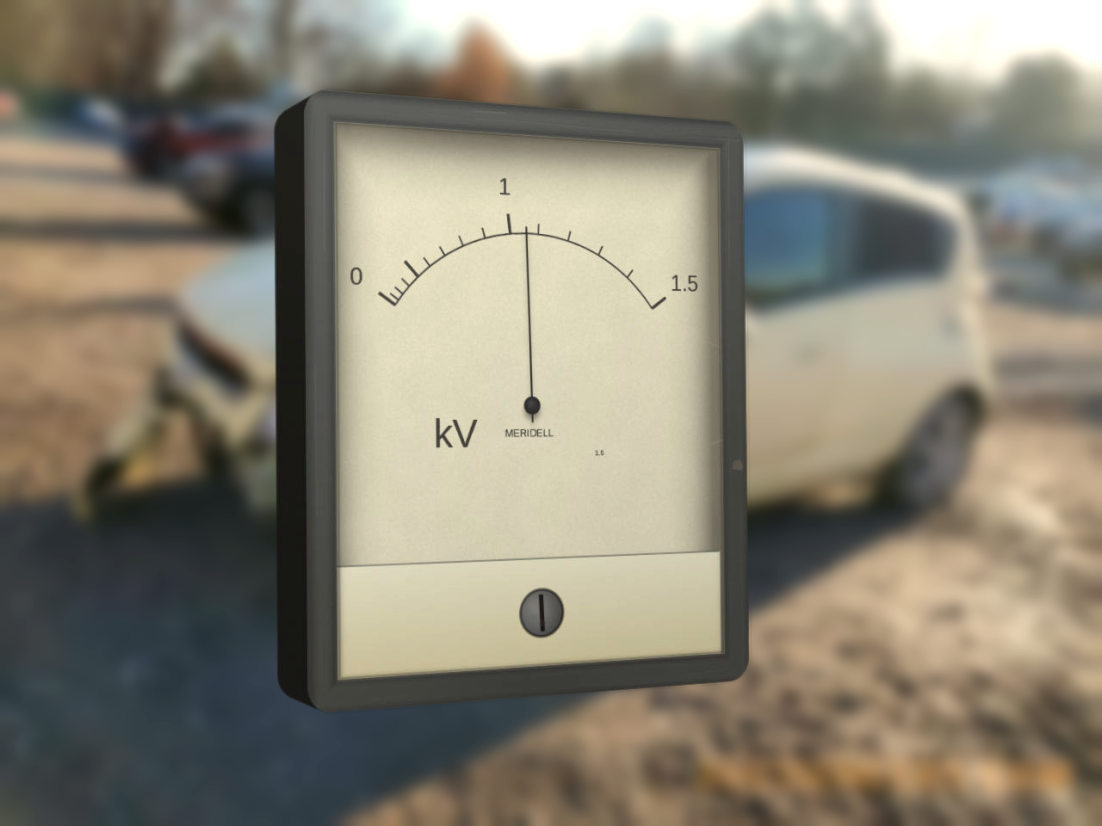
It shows {"value": 1.05, "unit": "kV"}
